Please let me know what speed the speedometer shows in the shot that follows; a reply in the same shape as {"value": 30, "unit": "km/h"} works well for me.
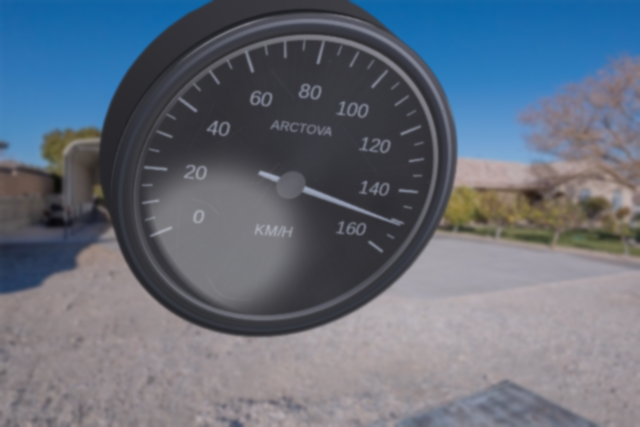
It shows {"value": 150, "unit": "km/h"}
